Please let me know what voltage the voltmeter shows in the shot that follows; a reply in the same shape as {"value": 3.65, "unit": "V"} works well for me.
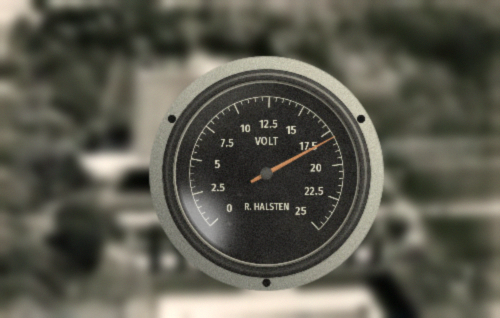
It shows {"value": 18, "unit": "V"}
